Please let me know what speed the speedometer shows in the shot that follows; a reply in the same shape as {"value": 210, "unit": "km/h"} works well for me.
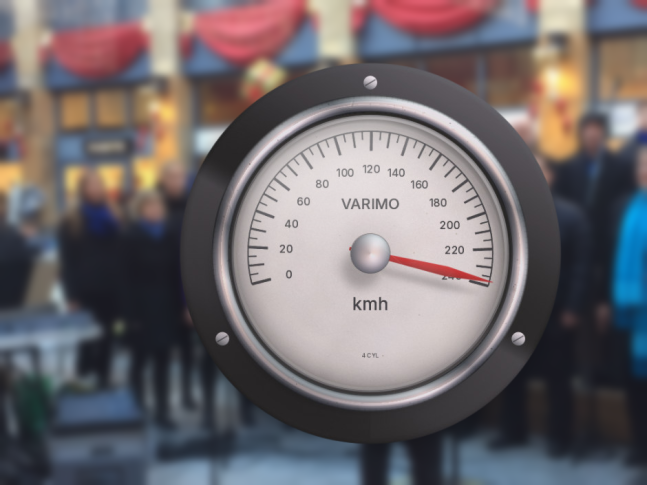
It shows {"value": 237.5, "unit": "km/h"}
